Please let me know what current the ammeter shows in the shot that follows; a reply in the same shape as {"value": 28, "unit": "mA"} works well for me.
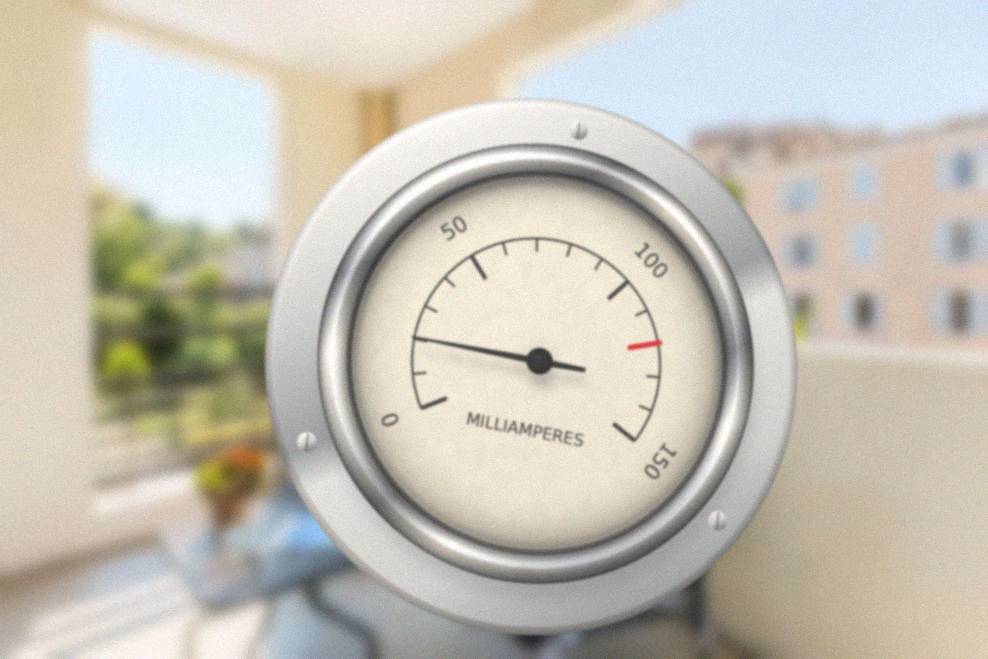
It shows {"value": 20, "unit": "mA"}
